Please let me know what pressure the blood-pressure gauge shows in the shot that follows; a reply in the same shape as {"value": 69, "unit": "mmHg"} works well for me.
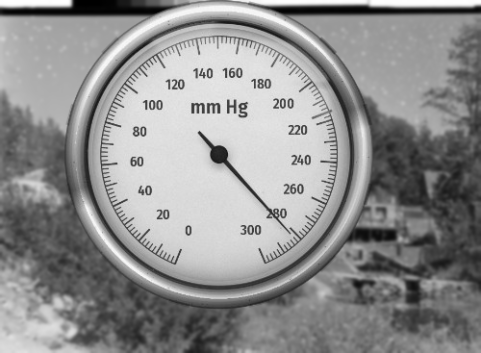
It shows {"value": 282, "unit": "mmHg"}
